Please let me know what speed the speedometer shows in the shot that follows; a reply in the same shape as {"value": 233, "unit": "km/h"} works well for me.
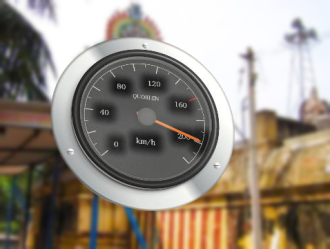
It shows {"value": 200, "unit": "km/h"}
